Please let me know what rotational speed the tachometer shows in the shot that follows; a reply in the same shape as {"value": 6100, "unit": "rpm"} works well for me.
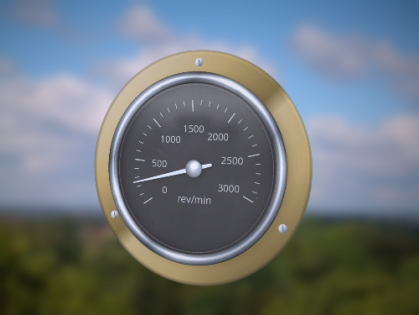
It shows {"value": 250, "unit": "rpm"}
